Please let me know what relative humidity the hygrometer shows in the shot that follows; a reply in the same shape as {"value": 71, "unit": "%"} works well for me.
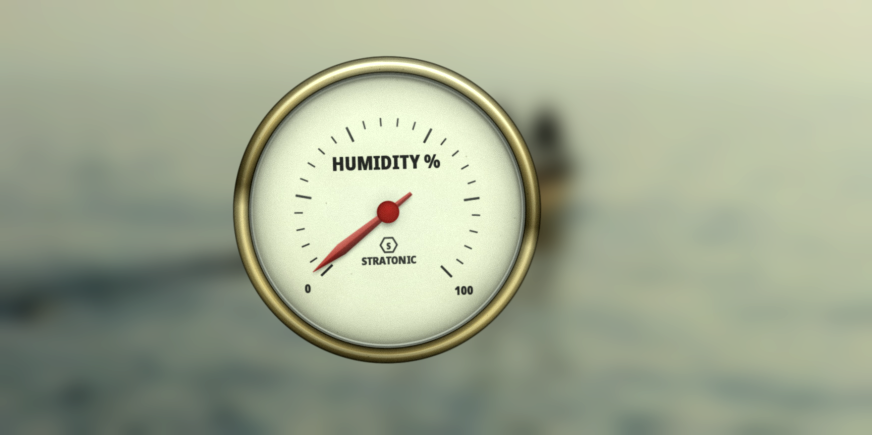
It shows {"value": 2, "unit": "%"}
